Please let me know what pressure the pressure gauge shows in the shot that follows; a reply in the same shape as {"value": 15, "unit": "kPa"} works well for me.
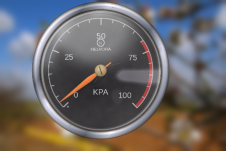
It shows {"value": 2.5, "unit": "kPa"}
